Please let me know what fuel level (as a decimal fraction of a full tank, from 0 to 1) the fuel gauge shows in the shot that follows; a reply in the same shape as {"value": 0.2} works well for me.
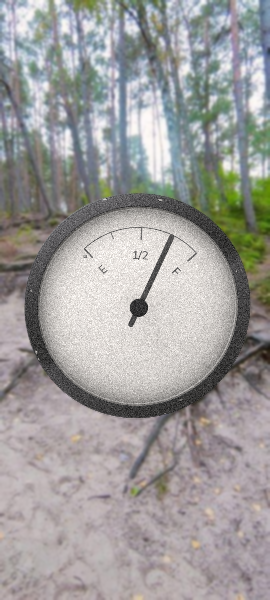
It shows {"value": 0.75}
